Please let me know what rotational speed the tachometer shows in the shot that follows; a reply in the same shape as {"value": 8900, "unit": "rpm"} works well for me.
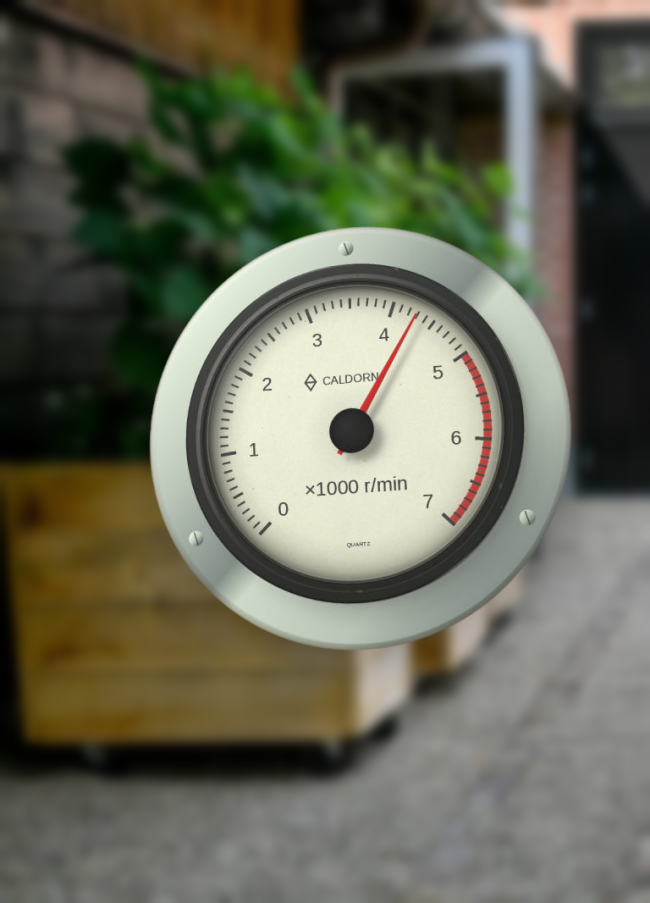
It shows {"value": 4300, "unit": "rpm"}
